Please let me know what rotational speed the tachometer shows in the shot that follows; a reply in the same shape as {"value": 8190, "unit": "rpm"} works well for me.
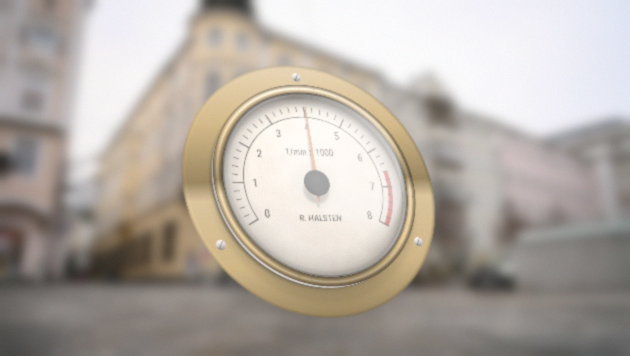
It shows {"value": 4000, "unit": "rpm"}
